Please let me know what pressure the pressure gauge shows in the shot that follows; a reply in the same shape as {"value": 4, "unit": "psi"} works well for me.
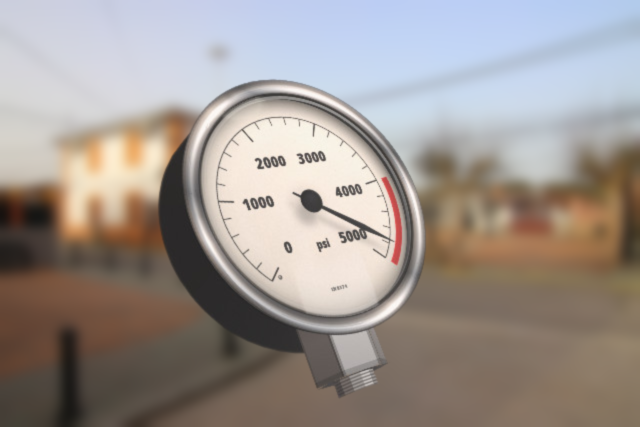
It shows {"value": 4800, "unit": "psi"}
